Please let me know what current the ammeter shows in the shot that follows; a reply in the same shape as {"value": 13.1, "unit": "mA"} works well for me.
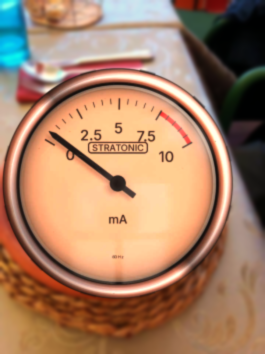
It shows {"value": 0.5, "unit": "mA"}
